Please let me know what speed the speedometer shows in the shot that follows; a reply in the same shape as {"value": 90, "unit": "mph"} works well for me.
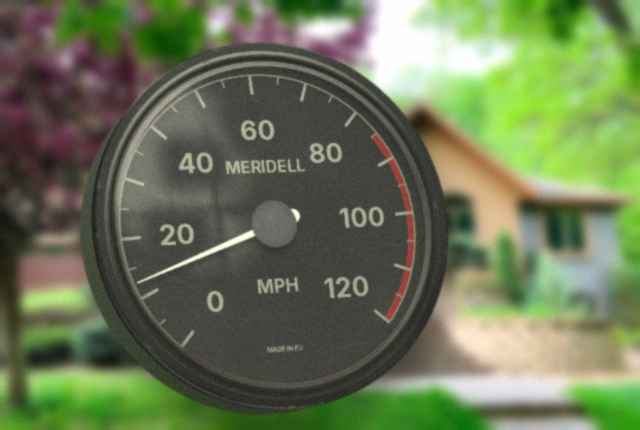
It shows {"value": 12.5, "unit": "mph"}
